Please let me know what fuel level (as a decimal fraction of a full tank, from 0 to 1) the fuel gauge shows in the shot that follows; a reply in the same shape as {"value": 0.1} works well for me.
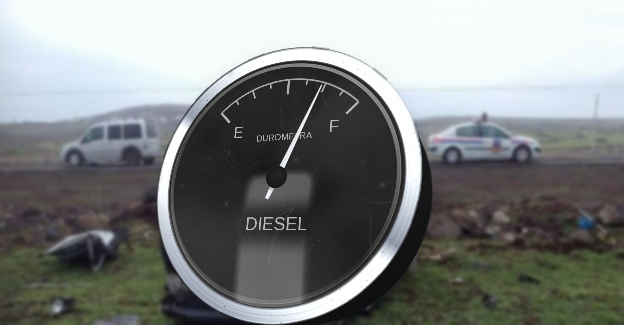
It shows {"value": 0.75}
